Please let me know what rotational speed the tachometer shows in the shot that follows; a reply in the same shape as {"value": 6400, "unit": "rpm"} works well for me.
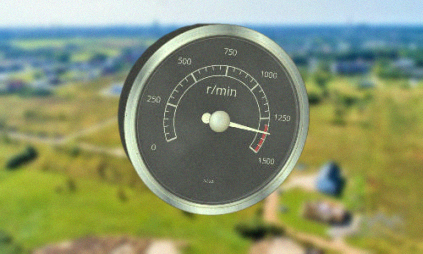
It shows {"value": 1350, "unit": "rpm"}
